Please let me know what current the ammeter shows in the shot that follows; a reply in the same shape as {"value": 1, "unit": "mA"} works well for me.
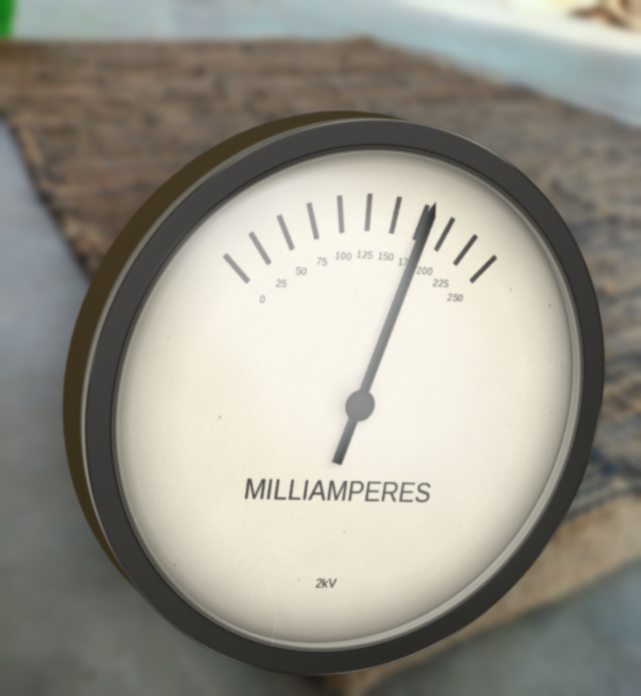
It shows {"value": 175, "unit": "mA"}
